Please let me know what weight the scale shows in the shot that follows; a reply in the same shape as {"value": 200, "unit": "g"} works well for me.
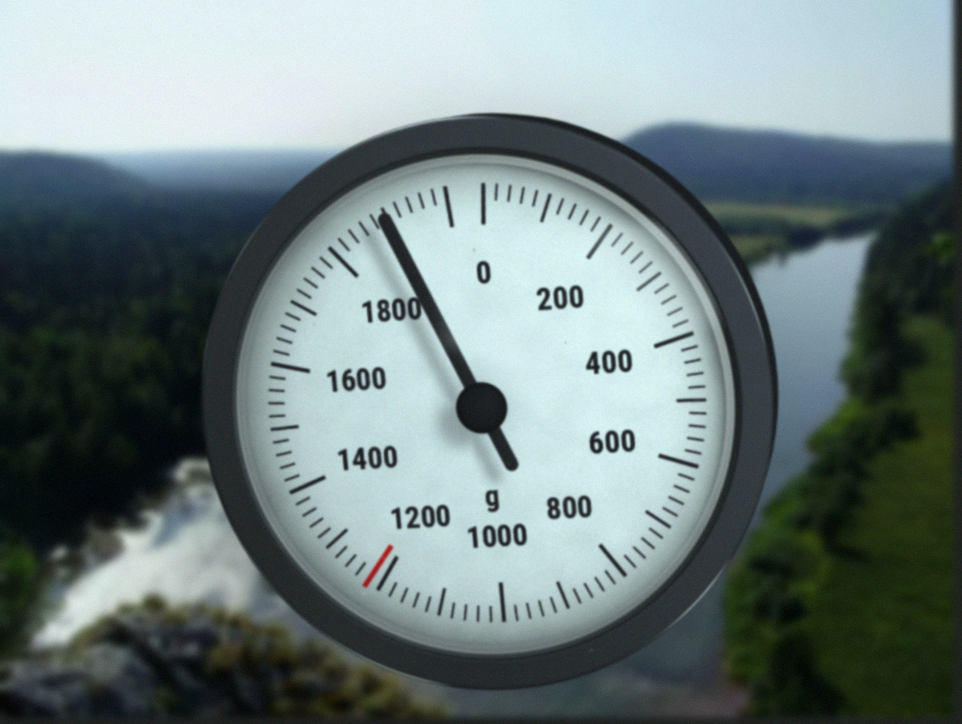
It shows {"value": 1900, "unit": "g"}
